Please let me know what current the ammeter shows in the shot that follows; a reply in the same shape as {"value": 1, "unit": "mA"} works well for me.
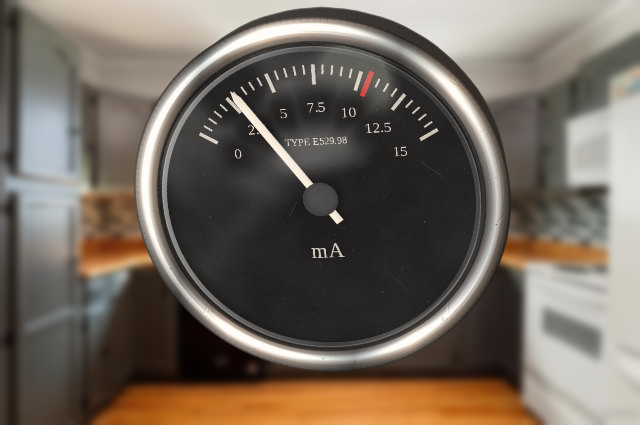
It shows {"value": 3, "unit": "mA"}
